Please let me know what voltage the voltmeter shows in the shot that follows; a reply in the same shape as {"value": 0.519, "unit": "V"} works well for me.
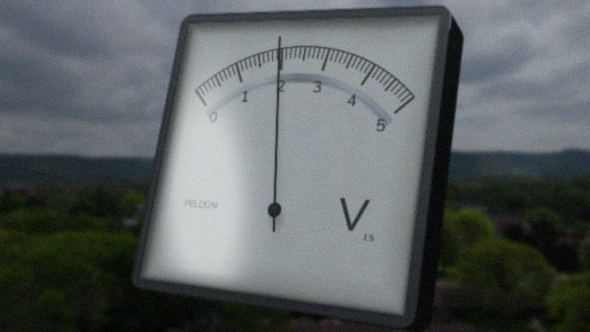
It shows {"value": 2, "unit": "V"}
